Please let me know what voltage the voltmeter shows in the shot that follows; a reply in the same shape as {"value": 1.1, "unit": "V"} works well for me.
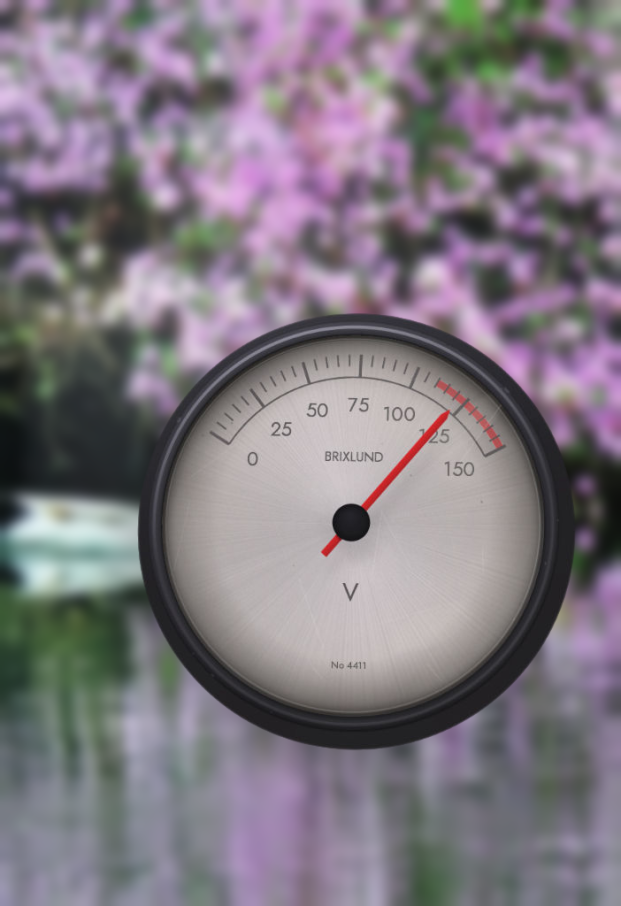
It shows {"value": 122.5, "unit": "V"}
